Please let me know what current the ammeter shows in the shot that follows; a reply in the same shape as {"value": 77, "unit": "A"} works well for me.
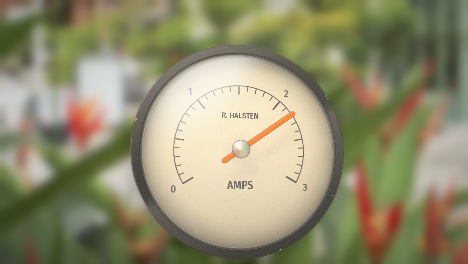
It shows {"value": 2.2, "unit": "A"}
